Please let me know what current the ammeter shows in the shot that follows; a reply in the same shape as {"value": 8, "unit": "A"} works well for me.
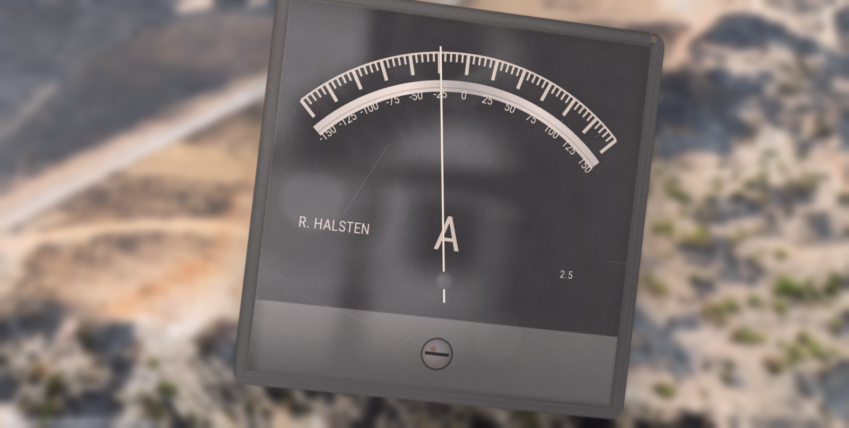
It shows {"value": -25, "unit": "A"}
